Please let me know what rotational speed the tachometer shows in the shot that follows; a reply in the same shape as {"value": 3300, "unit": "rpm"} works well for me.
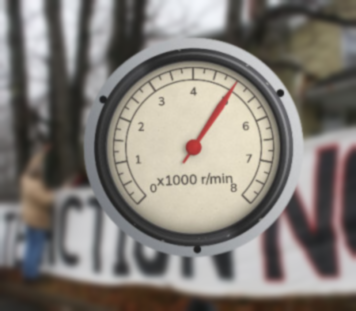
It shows {"value": 5000, "unit": "rpm"}
